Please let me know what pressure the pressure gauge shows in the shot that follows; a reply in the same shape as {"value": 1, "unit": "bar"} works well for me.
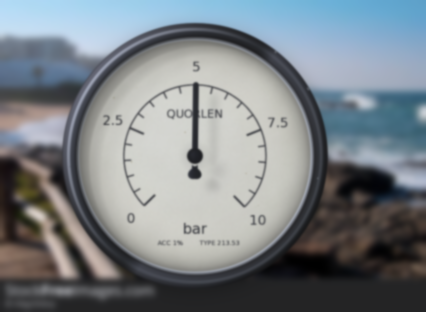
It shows {"value": 5, "unit": "bar"}
